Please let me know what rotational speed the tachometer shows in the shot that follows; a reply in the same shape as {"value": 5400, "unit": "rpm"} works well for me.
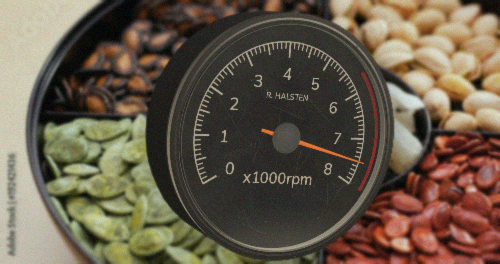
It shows {"value": 7500, "unit": "rpm"}
